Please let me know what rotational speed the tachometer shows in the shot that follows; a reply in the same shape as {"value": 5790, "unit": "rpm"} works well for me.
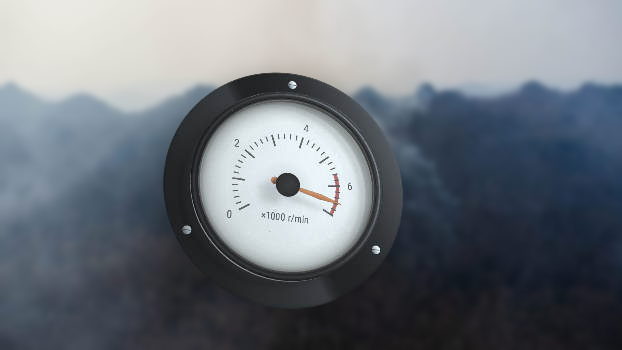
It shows {"value": 6600, "unit": "rpm"}
